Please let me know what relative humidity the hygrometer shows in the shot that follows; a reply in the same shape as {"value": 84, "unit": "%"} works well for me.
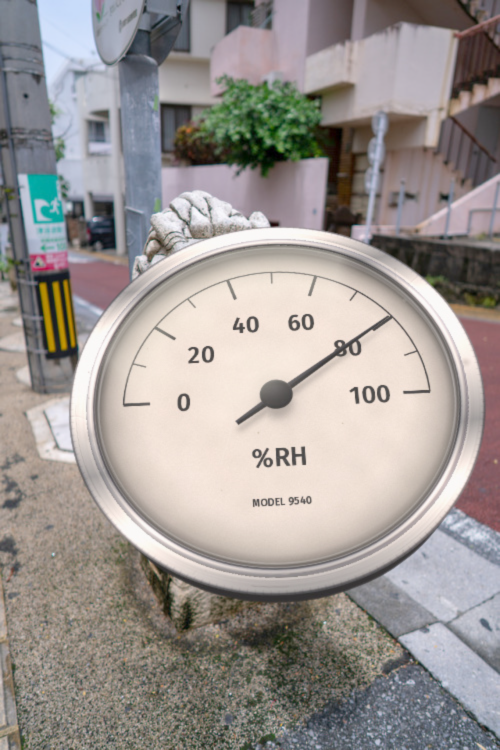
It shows {"value": 80, "unit": "%"}
